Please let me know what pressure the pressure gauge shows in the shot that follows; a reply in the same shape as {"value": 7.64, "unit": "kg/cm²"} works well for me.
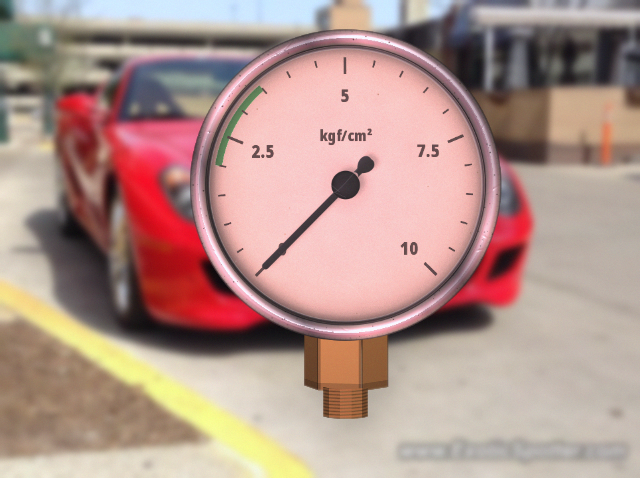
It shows {"value": 0, "unit": "kg/cm²"}
